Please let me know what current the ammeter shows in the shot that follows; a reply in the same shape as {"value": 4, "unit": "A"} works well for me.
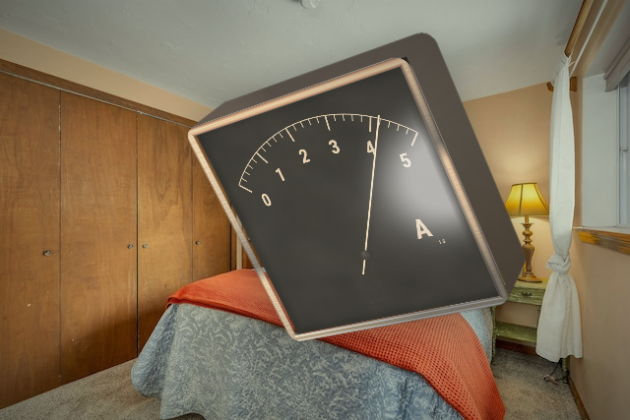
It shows {"value": 4.2, "unit": "A"}
